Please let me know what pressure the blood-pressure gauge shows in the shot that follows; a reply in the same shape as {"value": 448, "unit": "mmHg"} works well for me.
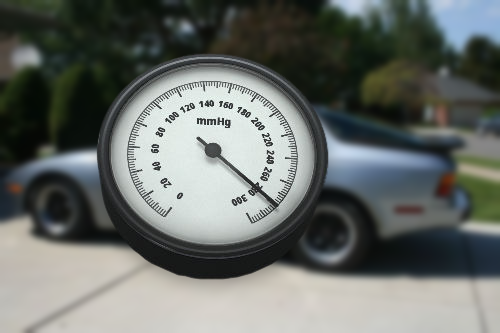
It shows {"value": 280, "unit": "mmHg"}
